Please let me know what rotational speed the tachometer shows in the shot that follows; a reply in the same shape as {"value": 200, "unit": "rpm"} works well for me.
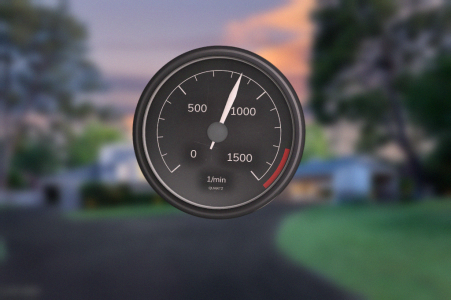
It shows {"value": 850, "unit": "rpm"}
